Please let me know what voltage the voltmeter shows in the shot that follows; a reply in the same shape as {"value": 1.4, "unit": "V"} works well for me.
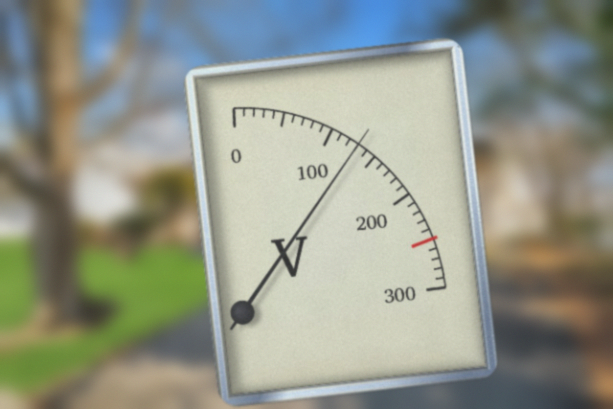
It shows {"value": 130, "unit": "V"}
